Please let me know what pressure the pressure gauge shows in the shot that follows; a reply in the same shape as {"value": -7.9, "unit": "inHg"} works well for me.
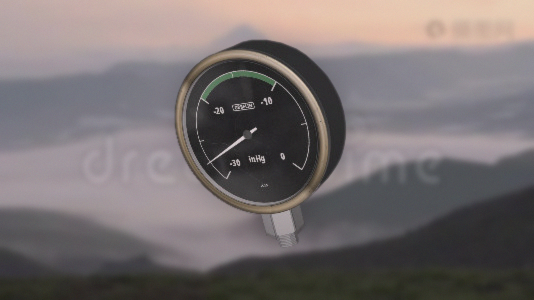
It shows {"value": -27.5, "unit": "inHg"}
